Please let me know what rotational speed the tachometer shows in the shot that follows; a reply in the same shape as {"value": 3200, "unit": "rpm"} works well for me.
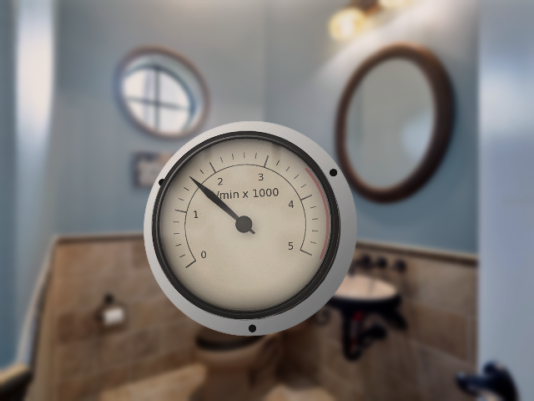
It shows {"value": 1600, "unit": "rpm"}
